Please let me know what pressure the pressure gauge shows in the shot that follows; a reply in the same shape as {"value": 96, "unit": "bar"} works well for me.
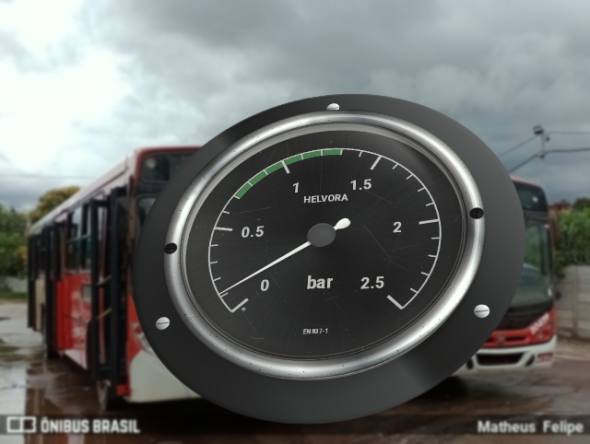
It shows {"value": 0.1, "unit": "bar"}
